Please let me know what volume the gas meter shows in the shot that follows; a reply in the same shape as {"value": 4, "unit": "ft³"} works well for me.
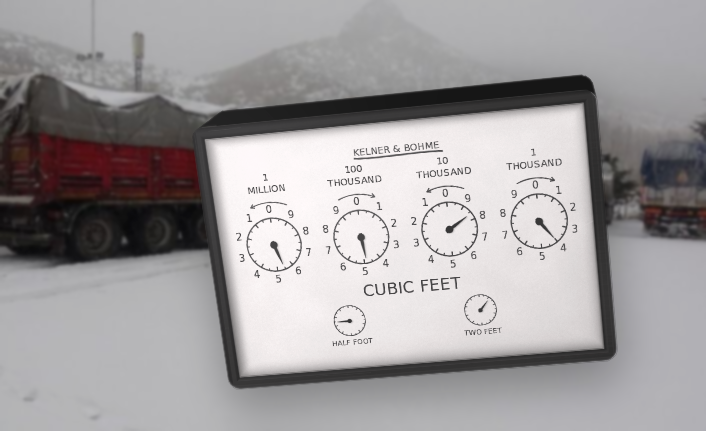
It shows {"value": 548400, "unit": "ft³"}
